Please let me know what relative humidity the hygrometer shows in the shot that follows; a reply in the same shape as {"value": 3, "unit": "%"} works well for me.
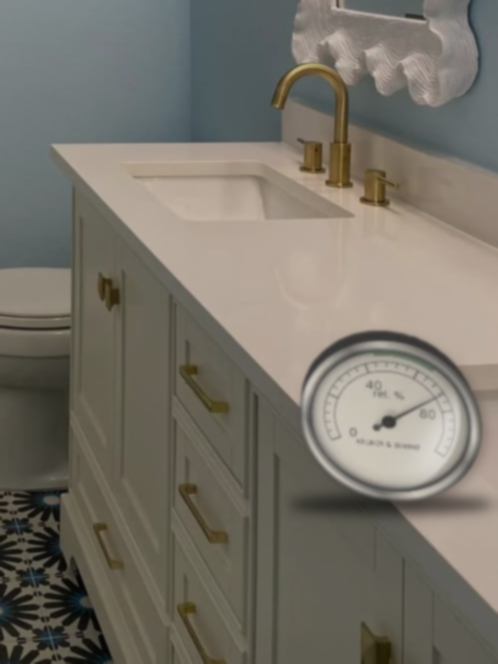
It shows {"value": 72, "unit": "%"}
